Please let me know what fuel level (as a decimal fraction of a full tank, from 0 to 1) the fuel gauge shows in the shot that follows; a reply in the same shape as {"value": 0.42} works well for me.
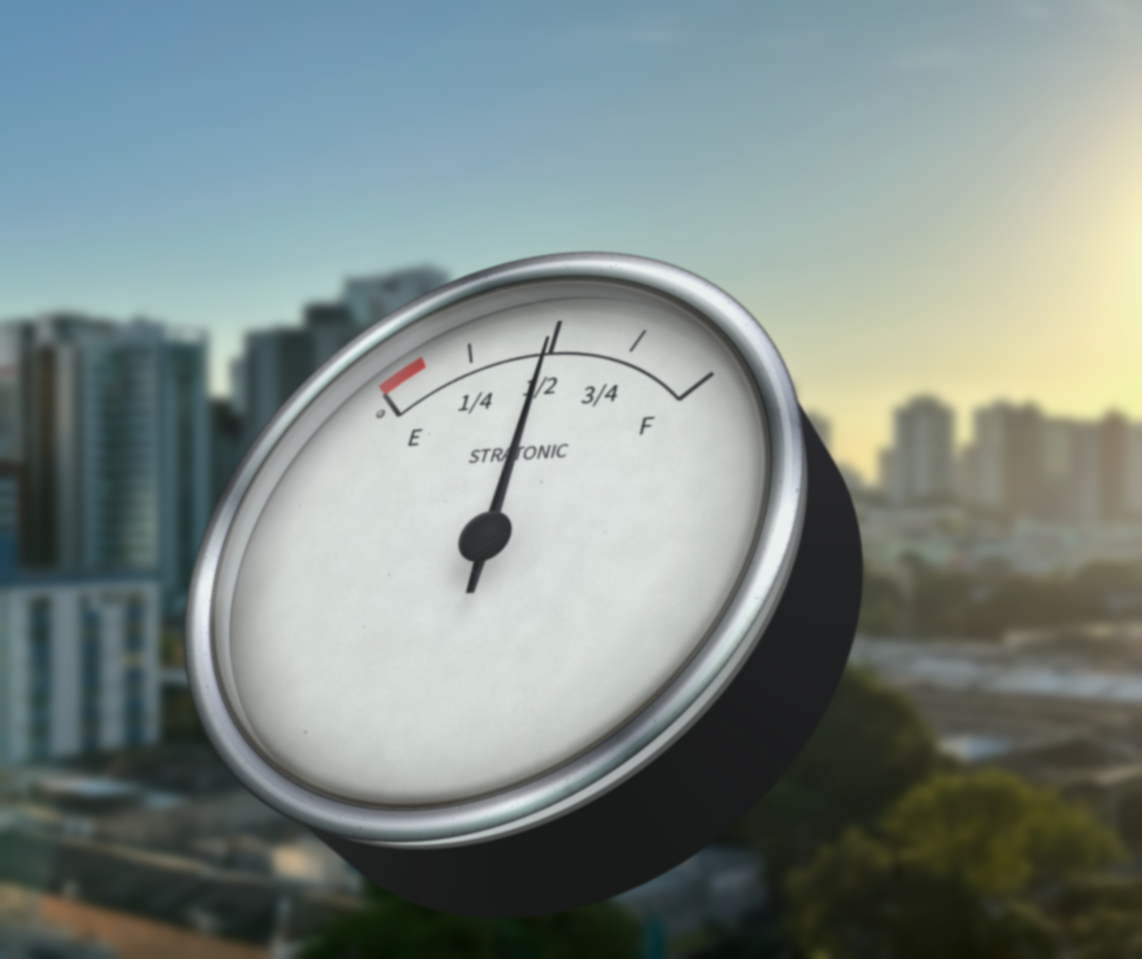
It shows {"value": 0.5}
